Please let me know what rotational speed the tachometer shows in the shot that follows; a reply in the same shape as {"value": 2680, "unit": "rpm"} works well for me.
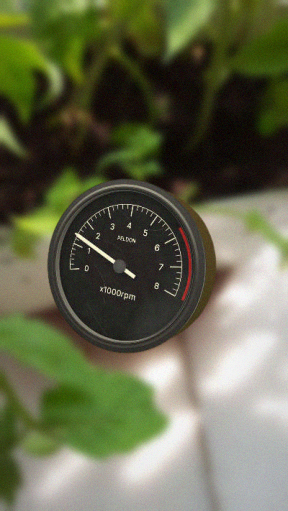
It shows {"value": 1400, "unit": "rpm"}
